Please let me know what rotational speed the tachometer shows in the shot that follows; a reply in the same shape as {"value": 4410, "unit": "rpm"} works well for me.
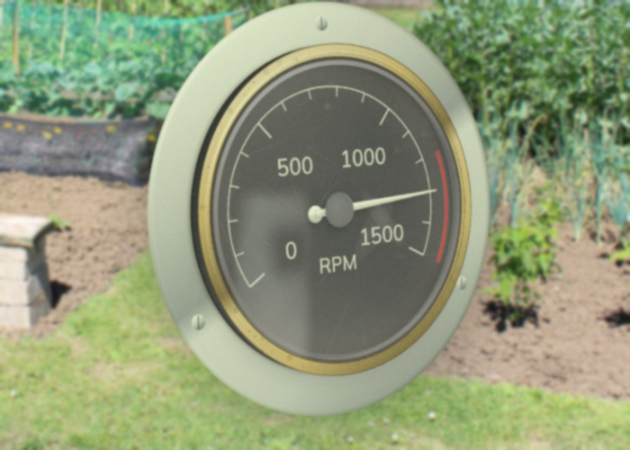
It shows {"value": 1300, "unit": "rpm"}
